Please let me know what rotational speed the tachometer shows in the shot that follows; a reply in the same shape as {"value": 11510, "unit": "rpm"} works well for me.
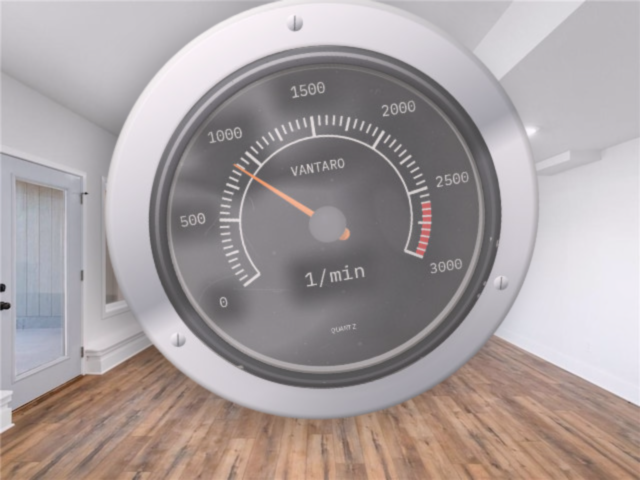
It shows {"value": 900, "unit": "rpm"}
